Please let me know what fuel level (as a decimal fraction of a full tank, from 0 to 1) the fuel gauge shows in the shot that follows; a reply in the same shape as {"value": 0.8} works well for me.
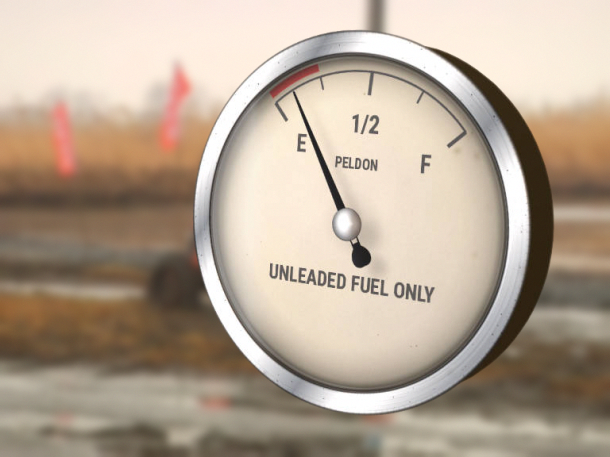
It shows {"value": 0.125}
